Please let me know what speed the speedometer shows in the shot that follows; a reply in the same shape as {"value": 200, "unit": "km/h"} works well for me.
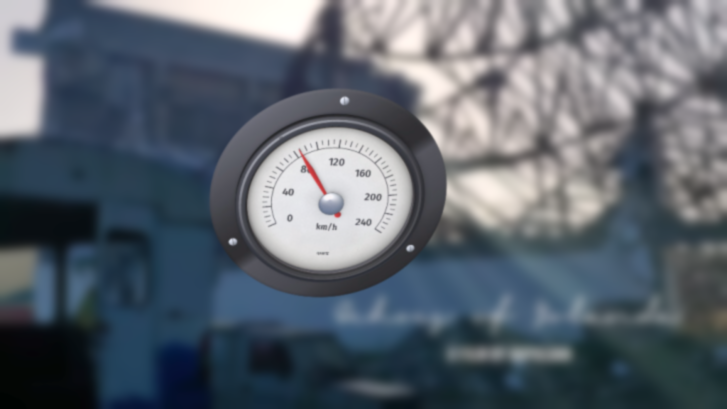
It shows {"value": 85, "unit": "km/h"}
